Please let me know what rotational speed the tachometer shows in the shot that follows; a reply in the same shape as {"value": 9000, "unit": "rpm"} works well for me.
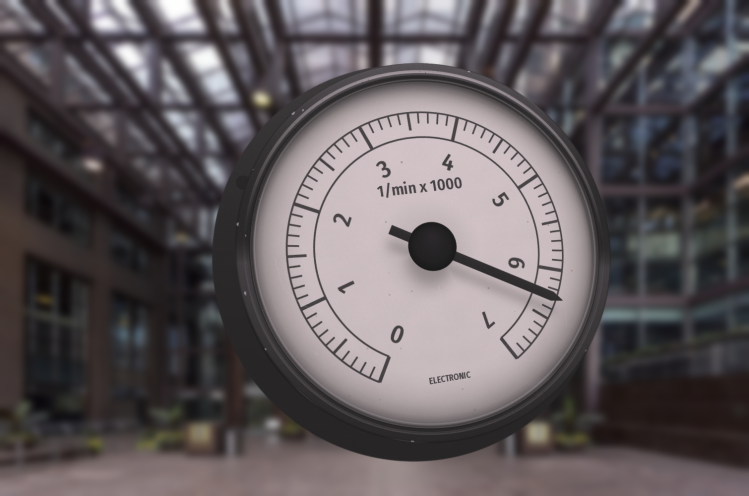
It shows {"value": 6300, "unit": "rpm"}
